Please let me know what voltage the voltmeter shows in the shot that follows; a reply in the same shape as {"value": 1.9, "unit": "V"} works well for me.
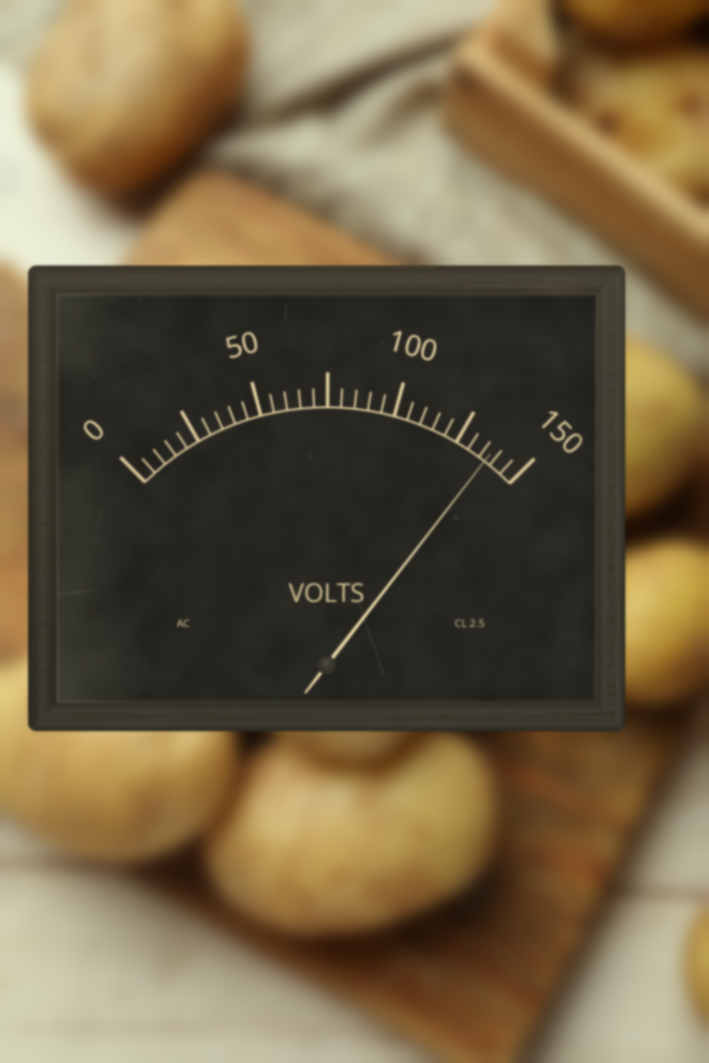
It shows {"value": 137.5, "unit": "V"}
